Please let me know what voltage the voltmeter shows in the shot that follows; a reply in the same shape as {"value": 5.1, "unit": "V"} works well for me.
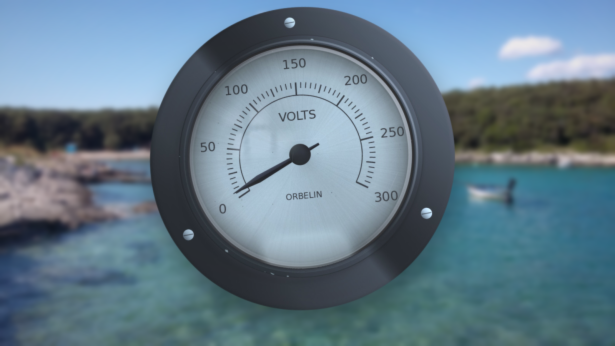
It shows {"value": 5, "unit": "V"}
